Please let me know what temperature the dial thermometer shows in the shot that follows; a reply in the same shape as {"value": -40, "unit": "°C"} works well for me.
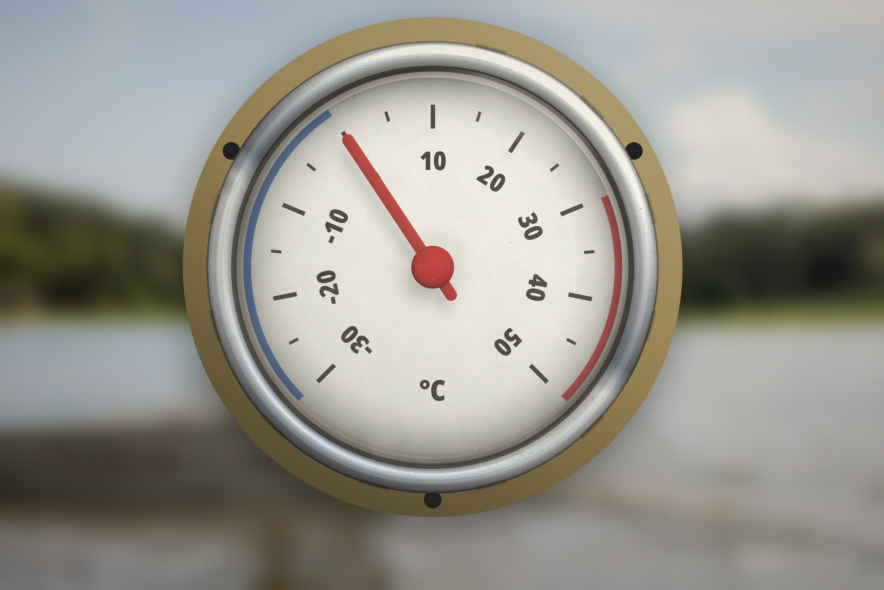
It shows {"value": 0, "unit": "°C"}
